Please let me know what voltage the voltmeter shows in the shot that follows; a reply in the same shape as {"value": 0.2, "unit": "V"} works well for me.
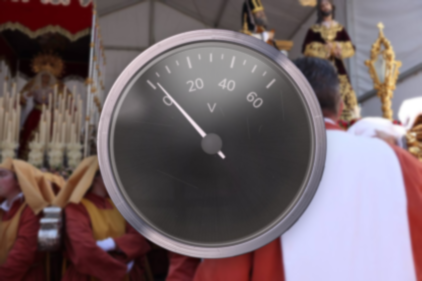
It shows {"value": 2.5, "unit": "V"}
